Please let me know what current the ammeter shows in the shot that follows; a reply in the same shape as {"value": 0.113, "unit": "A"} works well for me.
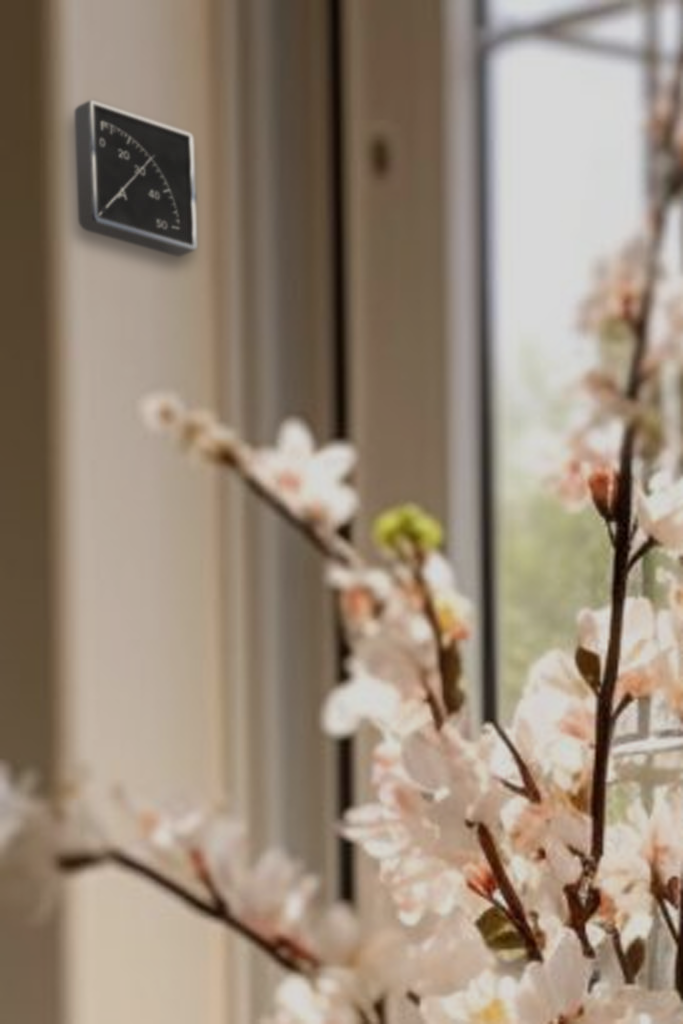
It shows {"value": 30, "unit": "A"}
